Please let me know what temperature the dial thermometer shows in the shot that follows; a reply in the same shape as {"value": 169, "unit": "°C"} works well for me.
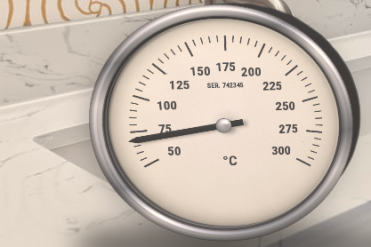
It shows {"value": 70, "unit": "°C"}
